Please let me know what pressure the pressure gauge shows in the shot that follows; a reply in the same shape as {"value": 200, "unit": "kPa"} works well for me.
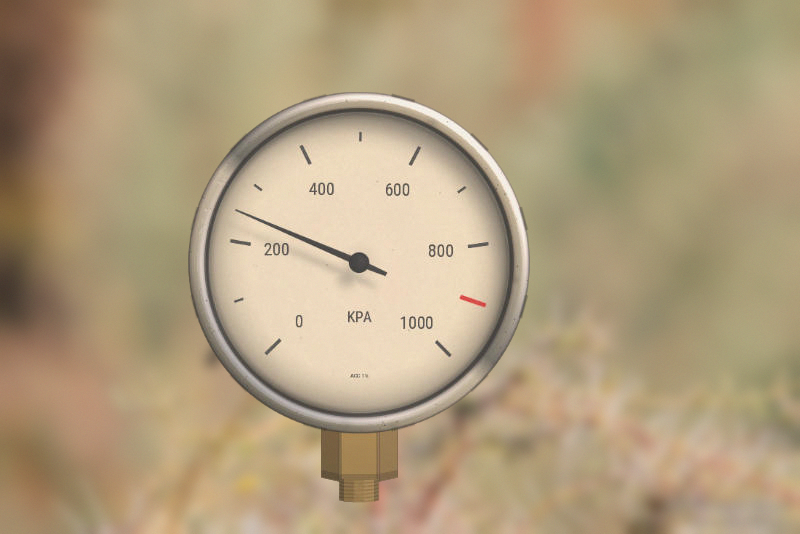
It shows {"value": 250, "unit": "kPa"}
